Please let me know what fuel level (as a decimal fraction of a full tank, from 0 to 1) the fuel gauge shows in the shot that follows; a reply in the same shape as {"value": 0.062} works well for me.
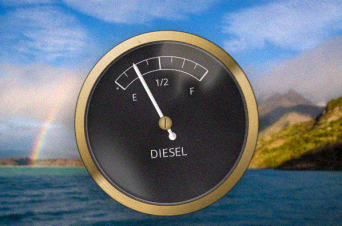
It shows {"value": 0.25}
